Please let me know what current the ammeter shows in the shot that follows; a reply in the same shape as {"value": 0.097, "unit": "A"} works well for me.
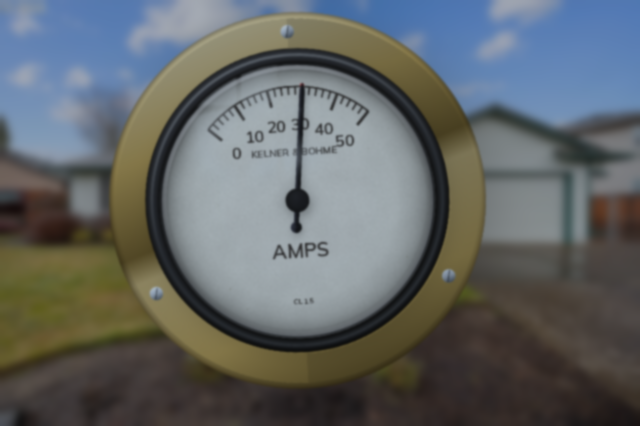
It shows {"value": 30, "unit": "A"}
